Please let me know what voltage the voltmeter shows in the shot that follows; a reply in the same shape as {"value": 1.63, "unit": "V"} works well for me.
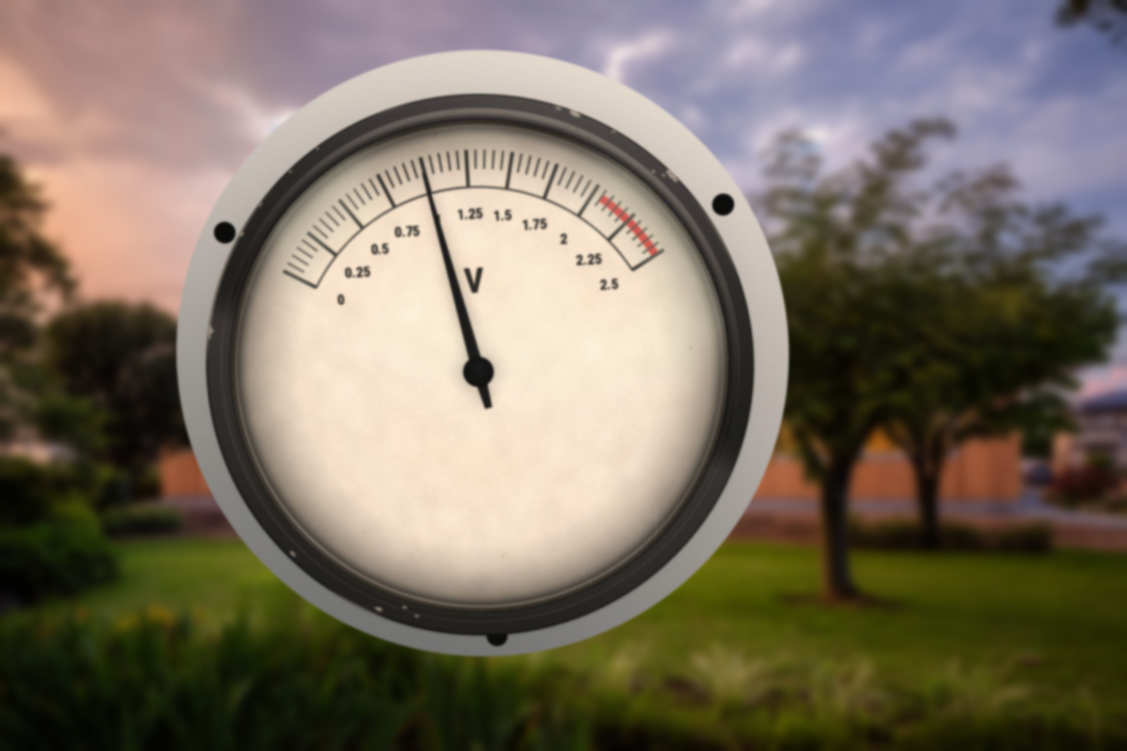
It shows {"value": 1, "unit": "V"}
